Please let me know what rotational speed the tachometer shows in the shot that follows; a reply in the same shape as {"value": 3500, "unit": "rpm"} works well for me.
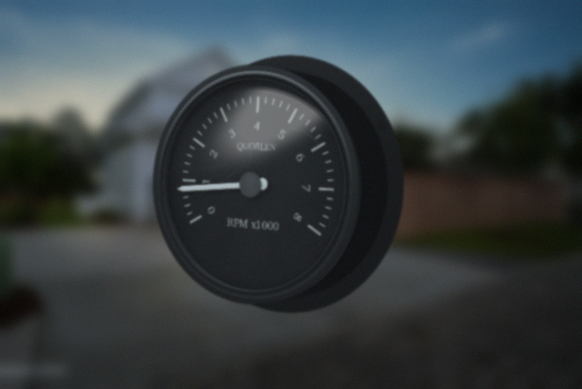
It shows {"value": 800, "unit": "rpm"}
